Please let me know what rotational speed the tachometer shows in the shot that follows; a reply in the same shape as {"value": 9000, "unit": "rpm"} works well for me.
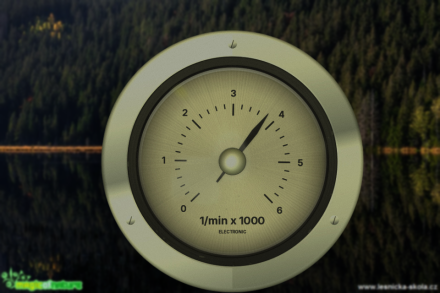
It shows {"value": 3800, "unit": "rpm"}
